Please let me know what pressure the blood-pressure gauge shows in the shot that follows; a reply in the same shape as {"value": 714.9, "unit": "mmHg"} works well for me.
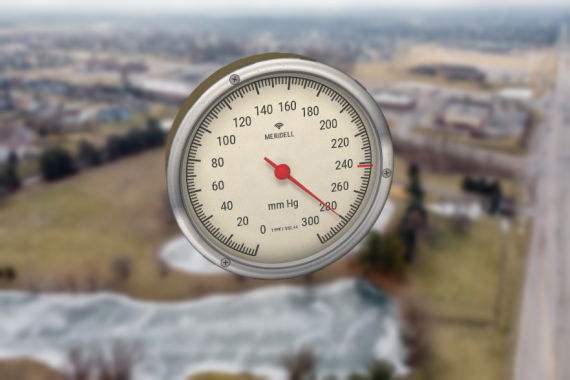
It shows {"value": 280, "unit": "mmHg"}
